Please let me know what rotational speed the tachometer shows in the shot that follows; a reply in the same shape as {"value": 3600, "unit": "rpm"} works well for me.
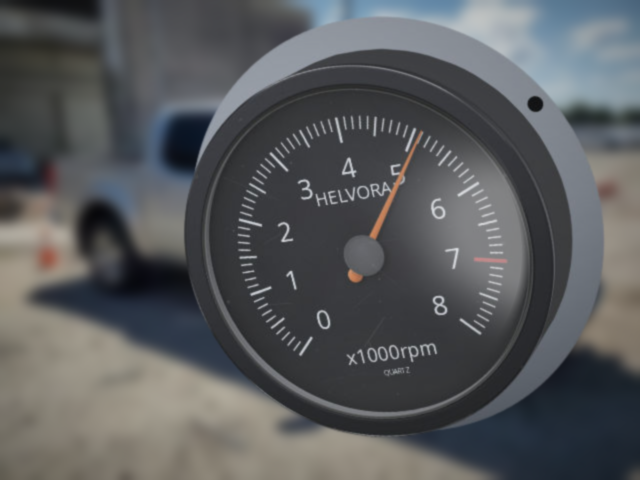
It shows {"value": 5100, "unit": "rpm"}
